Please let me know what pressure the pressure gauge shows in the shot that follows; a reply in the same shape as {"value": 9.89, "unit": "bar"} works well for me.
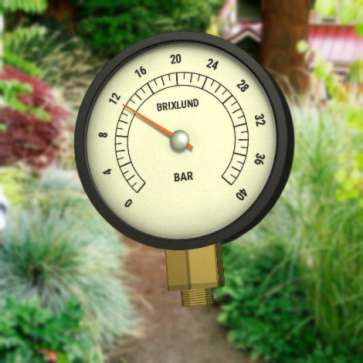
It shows {"value": 12, "unit": "bar"}
